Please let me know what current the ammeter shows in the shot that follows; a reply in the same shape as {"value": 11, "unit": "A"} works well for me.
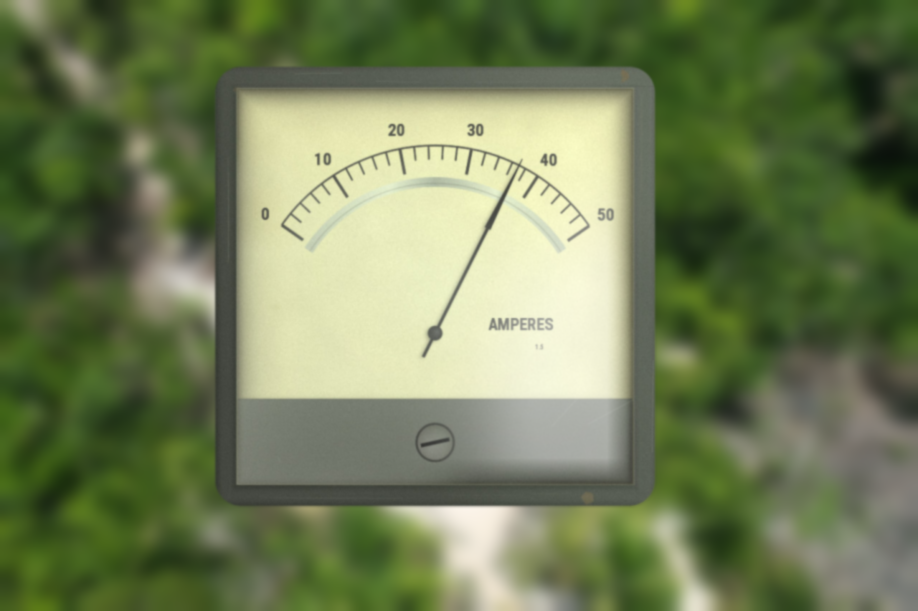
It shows {"value": 37, "unit": "A"}
